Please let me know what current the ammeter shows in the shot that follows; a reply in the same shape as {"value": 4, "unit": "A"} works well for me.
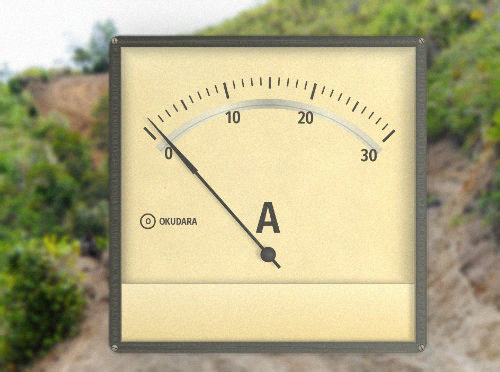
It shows {"value": 1, "unit": "A"}
